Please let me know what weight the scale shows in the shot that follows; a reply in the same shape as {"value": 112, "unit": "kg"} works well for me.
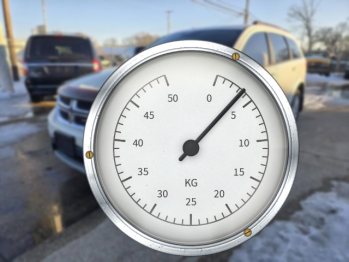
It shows {"value": 3.5, "unit": "kg"}
